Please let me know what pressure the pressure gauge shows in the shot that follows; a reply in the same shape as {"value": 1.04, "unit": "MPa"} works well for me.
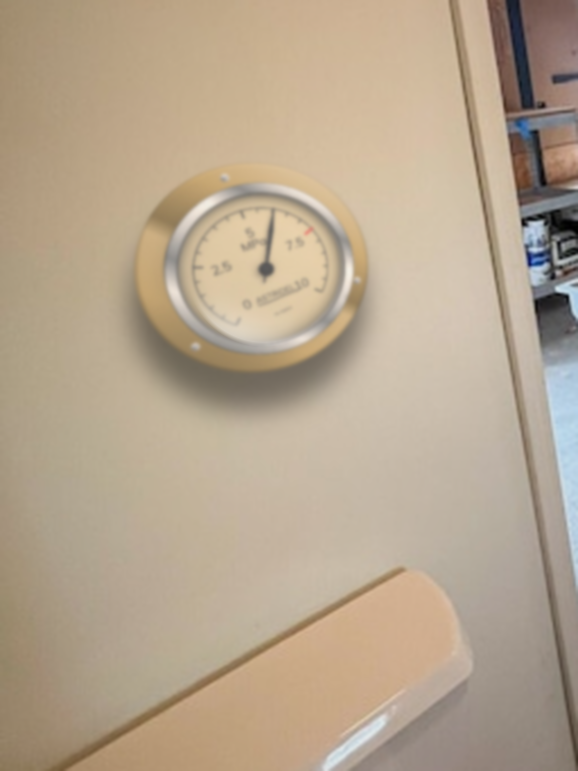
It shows {"value": 6, "unit": "MPa"}
